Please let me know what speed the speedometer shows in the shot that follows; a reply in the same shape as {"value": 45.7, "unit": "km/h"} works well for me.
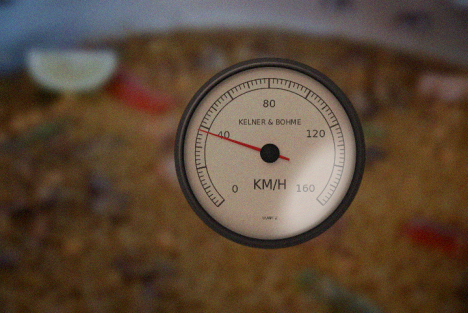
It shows {"value": 38, "unit": "km/h"}
